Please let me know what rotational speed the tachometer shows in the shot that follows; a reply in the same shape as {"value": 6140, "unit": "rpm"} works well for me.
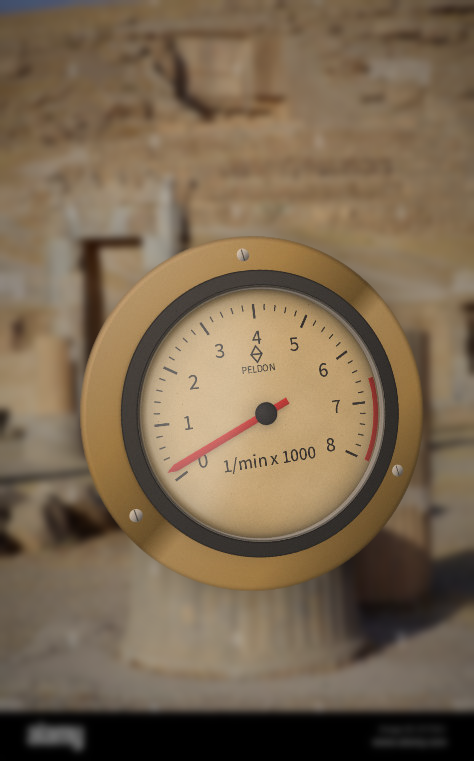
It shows {"value": 200, "unit": "rpm"}
